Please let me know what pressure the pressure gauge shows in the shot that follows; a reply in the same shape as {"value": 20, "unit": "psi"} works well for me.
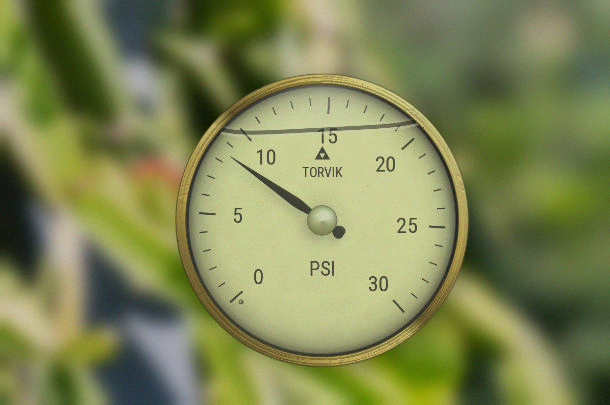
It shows {"value": 8.5, "unit": "psi"}
